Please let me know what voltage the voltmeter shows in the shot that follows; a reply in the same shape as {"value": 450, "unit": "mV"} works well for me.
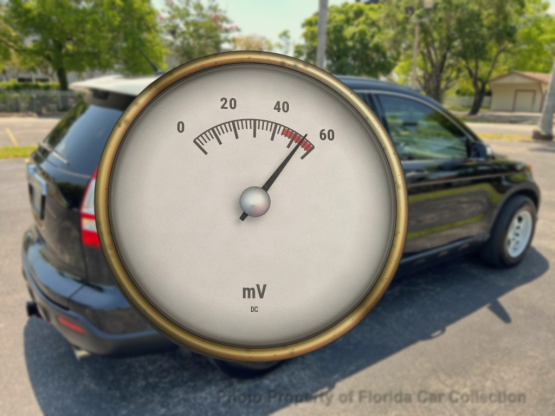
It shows {"value": 54, "unit": "mV"}
